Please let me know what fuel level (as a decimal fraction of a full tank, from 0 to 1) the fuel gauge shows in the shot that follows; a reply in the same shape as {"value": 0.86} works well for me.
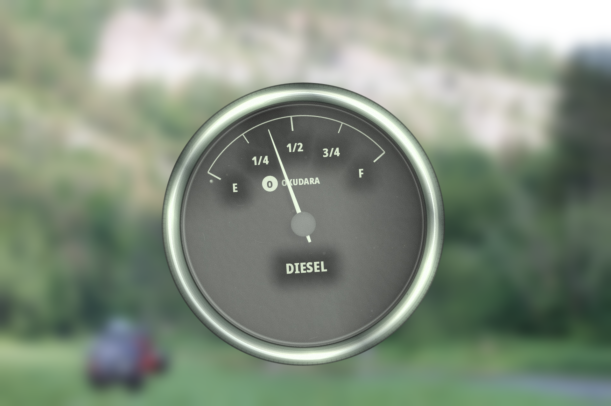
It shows {"value": 0.375}
